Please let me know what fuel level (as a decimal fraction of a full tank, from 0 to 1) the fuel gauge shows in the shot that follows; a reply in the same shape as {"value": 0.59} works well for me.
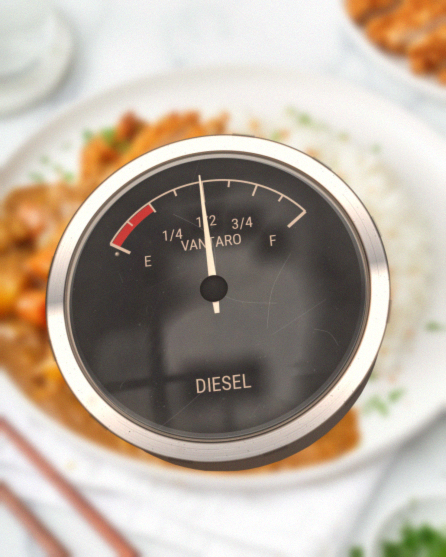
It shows {"value": 0.5}
